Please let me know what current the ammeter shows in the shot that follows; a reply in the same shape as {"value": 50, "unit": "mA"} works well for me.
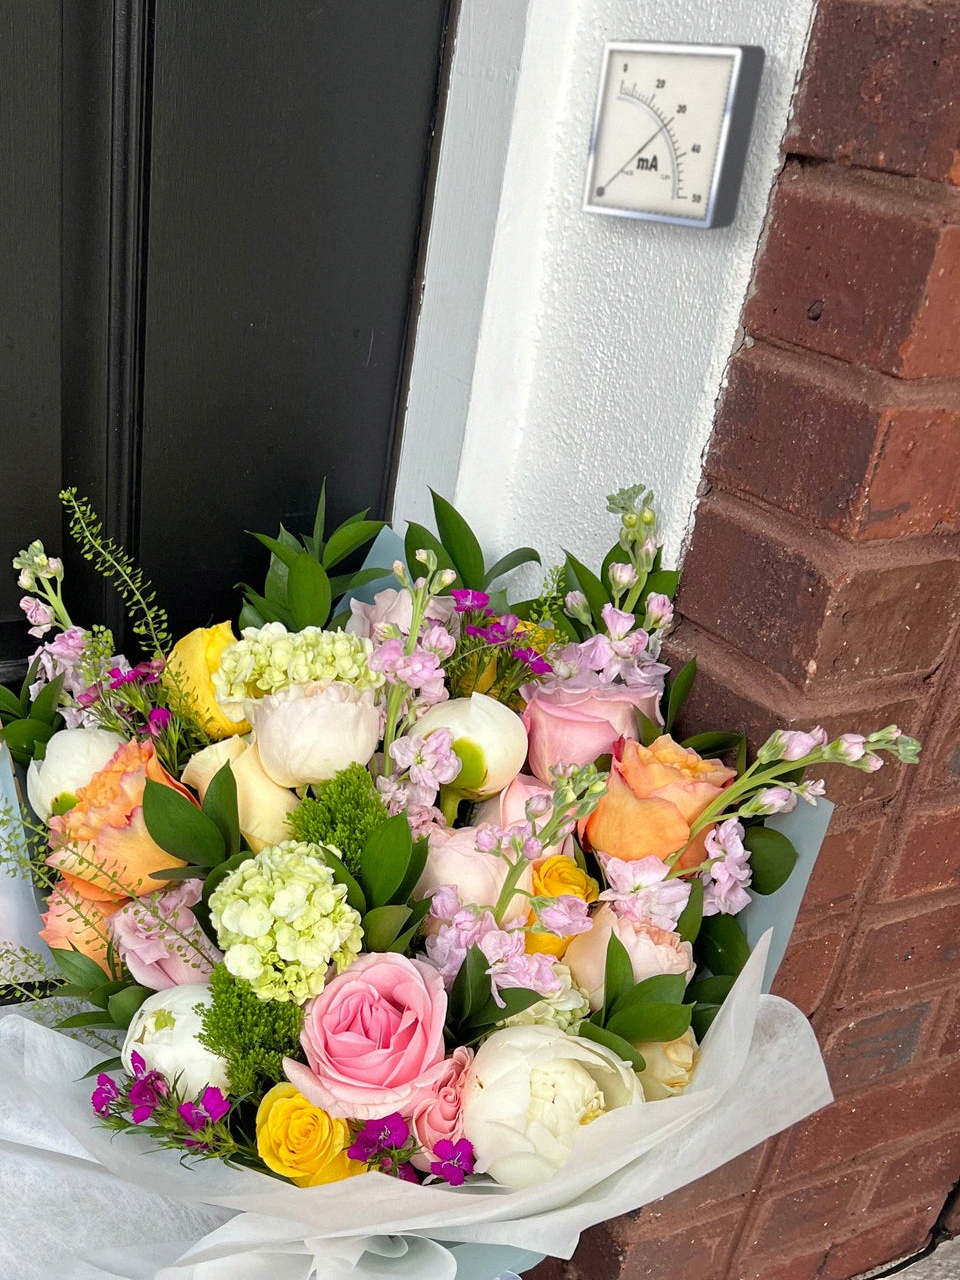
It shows {"value": 30, "unit": "mA"}
